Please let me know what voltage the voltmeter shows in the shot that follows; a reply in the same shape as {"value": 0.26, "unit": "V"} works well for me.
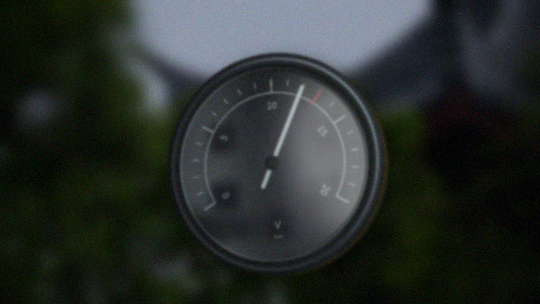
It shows {"value": 12, "unit": "V"}
